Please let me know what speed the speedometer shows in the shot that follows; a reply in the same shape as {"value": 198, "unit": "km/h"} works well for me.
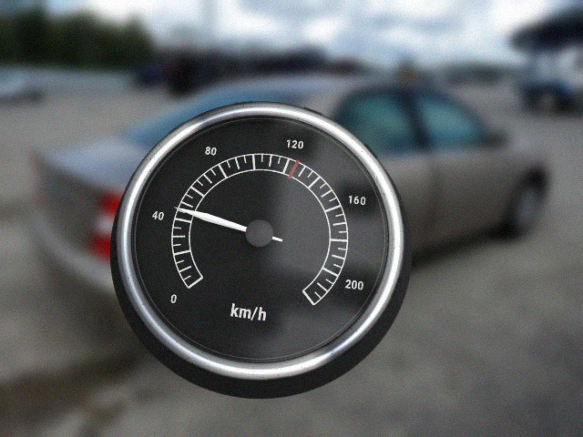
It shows {"value": 45, "unit": "km/h"}
